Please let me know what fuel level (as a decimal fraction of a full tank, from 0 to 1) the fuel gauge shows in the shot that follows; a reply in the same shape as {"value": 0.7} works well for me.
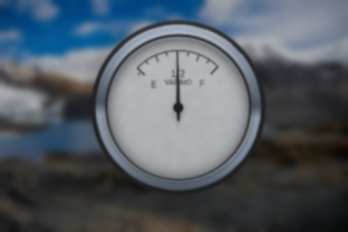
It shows {"value": 0.5}
